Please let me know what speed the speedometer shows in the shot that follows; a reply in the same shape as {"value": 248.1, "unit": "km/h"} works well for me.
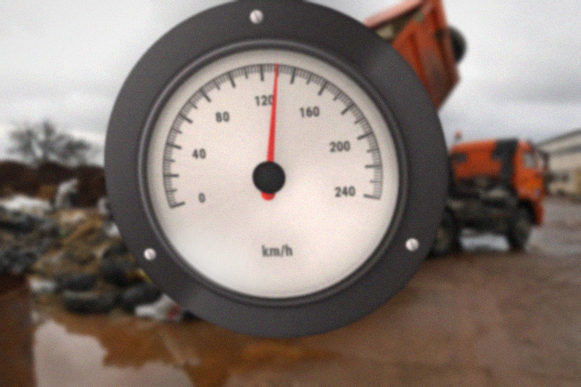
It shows {"value": 130, "unit": "km/h"}
